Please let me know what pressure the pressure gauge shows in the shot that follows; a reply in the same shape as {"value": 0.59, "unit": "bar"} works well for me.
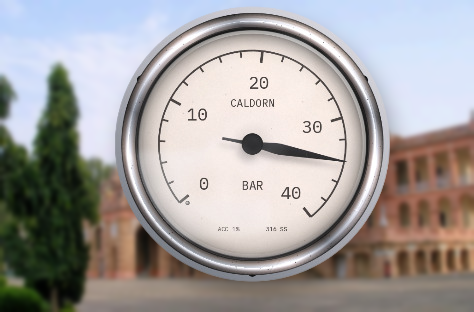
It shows {"value": 34, "unit": "bar"}
